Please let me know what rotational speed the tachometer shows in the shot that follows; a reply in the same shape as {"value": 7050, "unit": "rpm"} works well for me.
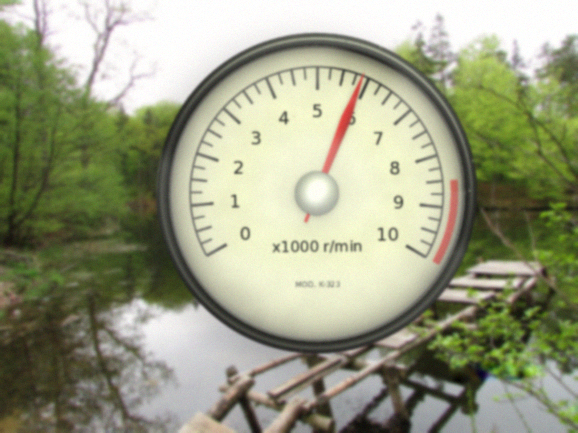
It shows {"value": 5875, "unit": "rpm"}
